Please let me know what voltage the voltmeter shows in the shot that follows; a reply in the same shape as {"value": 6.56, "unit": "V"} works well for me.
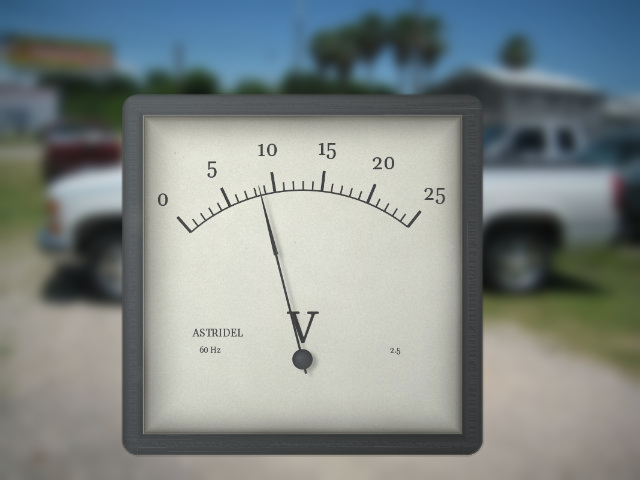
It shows {"value": 8.5, "unit": "V"}
